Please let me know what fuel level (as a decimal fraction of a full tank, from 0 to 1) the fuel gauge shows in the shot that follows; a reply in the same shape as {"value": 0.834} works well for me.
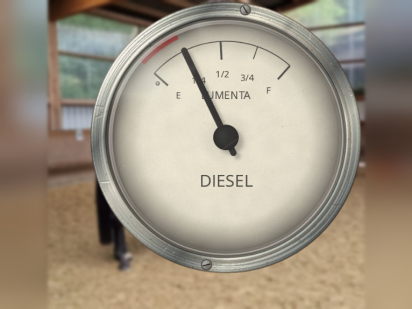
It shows {"value": 0.25}
